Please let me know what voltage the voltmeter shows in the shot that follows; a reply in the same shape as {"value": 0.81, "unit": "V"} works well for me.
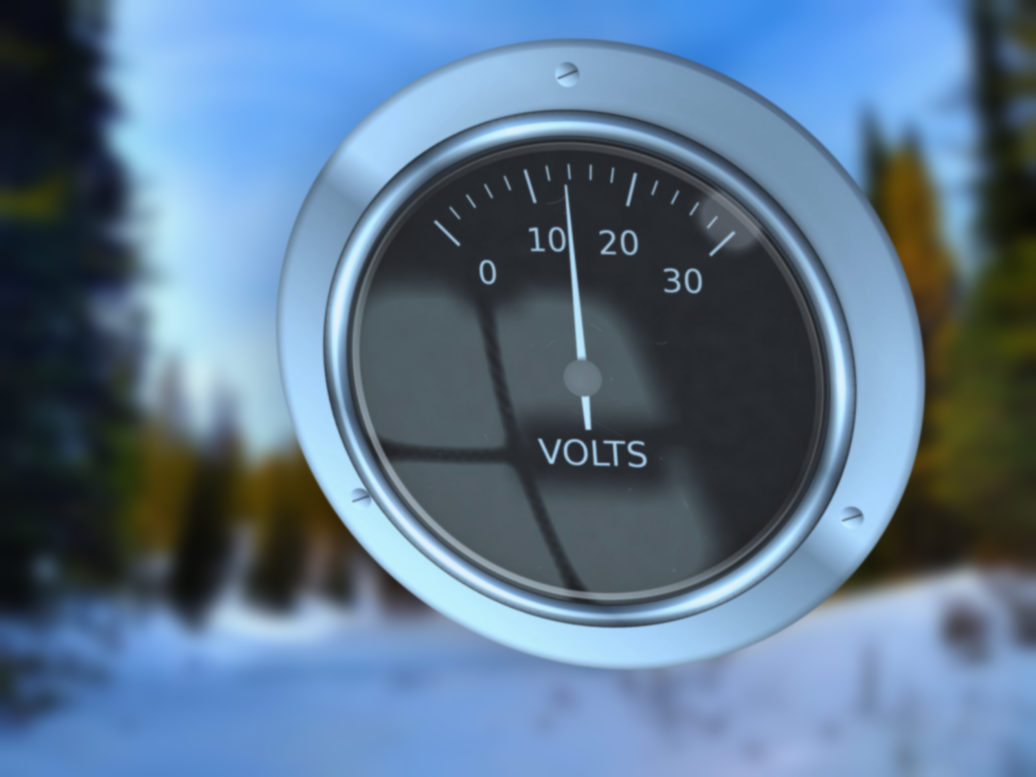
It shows {"value": 14, "unit": "V"}
